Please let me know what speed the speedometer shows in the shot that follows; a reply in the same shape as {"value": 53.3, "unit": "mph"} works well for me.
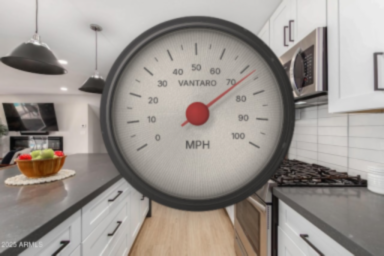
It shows {"value": 72.5, "unit": "mph"}
